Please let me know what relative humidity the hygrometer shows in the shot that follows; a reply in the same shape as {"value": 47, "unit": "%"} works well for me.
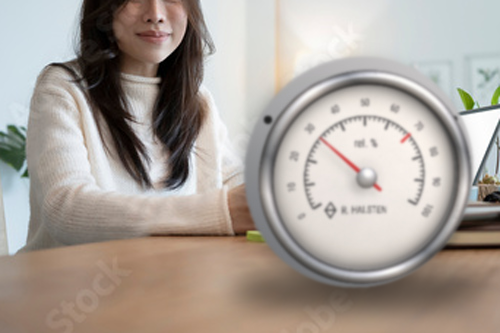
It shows {"value": 30, "unit": "%"}
